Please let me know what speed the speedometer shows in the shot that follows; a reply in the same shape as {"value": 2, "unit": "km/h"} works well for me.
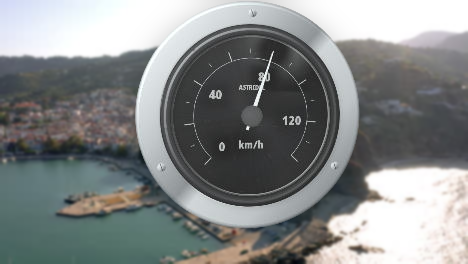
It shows {"value": 80, "unit": "km/h"}
